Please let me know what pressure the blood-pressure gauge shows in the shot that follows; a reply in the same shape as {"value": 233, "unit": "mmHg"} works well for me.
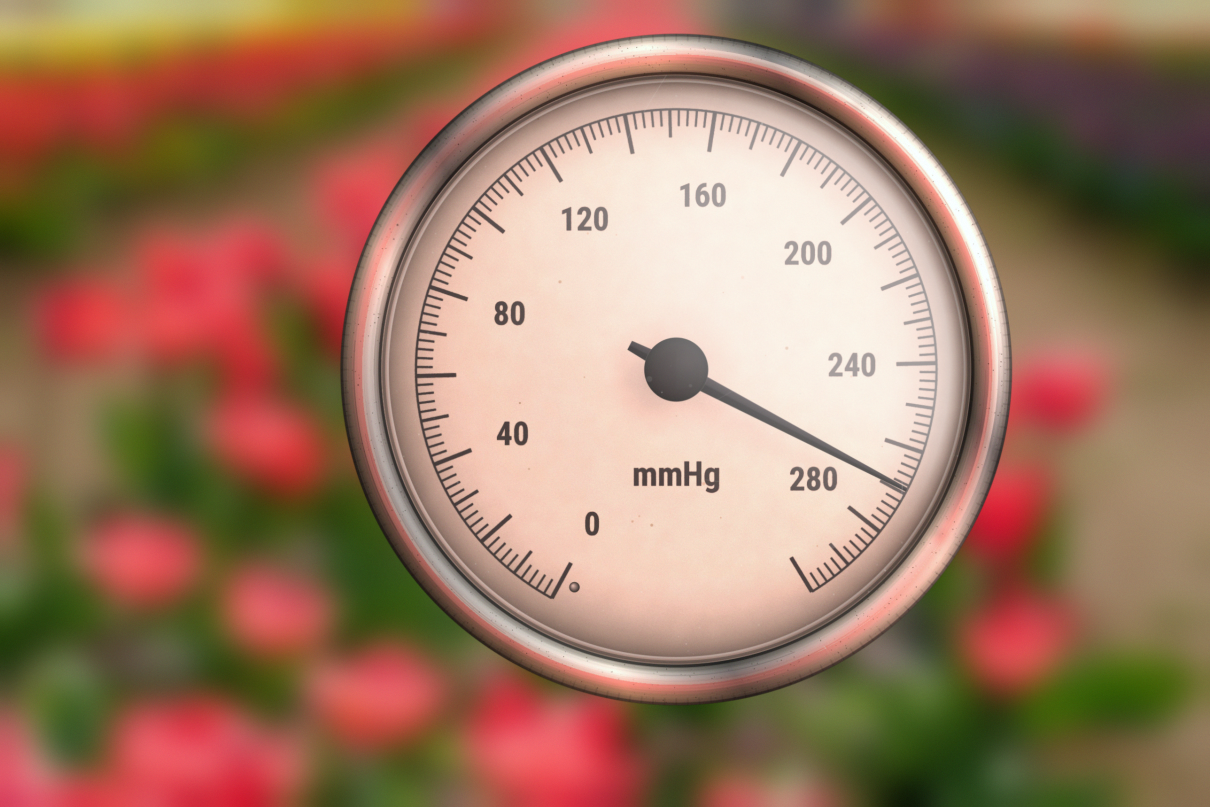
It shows {"value": 269, "unit": "mmHg"}
